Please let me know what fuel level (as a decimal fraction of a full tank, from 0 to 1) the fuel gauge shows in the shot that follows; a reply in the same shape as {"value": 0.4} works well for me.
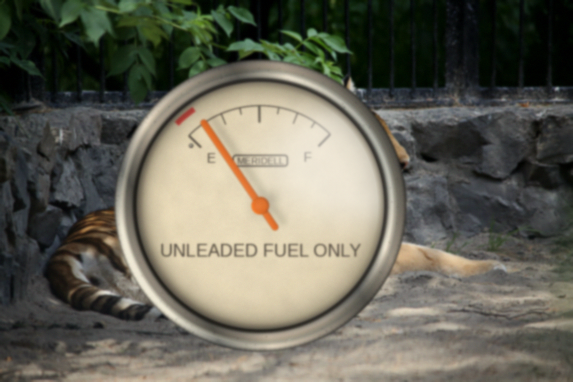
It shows {"value": 0.125}
